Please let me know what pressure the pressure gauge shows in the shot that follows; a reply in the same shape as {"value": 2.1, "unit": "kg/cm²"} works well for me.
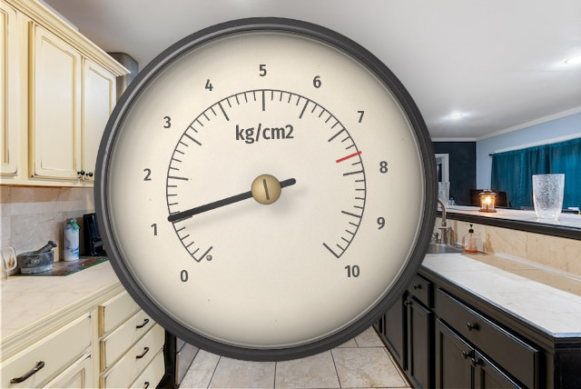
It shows {"value": 1.1, "unit": "kg/cm²"}
